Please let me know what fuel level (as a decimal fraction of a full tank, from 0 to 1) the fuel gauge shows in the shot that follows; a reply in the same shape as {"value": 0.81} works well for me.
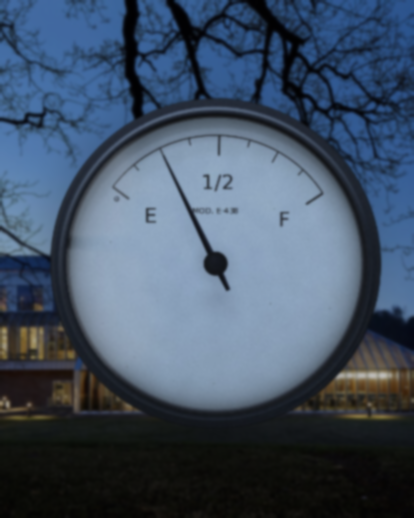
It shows {"value": 0.25}
